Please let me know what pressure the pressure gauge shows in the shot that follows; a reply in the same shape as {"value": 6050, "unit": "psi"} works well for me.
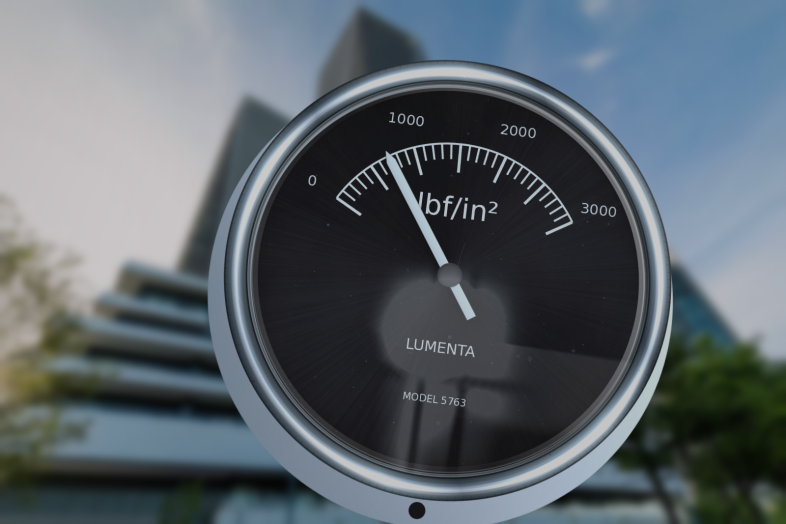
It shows {"value": 700, "unit": "psi"}
